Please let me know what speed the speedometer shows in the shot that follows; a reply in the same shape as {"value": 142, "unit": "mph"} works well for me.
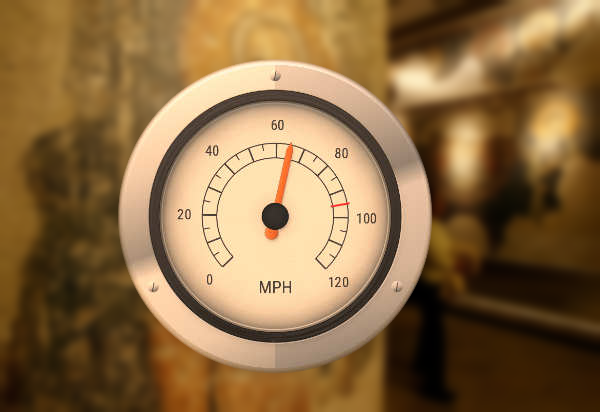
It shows {"value": 65, "unit": "mph"}
